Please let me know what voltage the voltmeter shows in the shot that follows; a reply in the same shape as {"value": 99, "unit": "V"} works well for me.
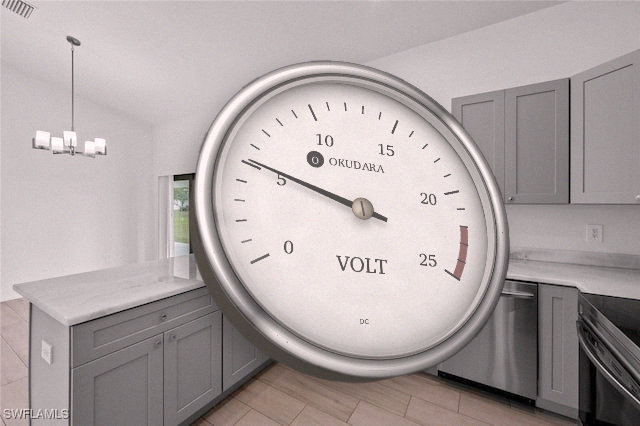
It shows {"value": 5, "unit": "V"}
